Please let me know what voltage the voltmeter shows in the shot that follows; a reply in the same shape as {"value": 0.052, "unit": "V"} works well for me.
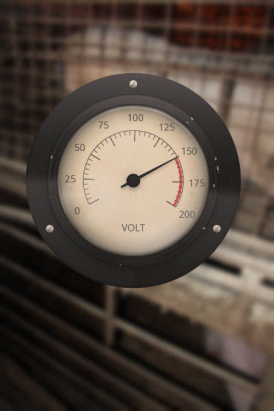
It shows {"value": 150, "unit": "V"}
